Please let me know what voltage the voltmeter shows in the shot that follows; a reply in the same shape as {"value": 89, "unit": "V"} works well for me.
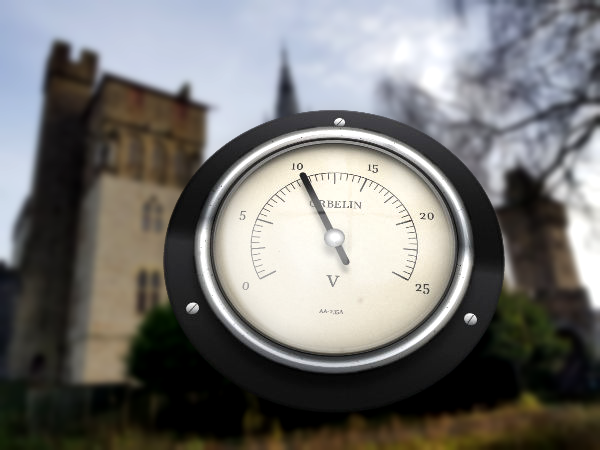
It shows {"value": 10, "unit": "V"}
